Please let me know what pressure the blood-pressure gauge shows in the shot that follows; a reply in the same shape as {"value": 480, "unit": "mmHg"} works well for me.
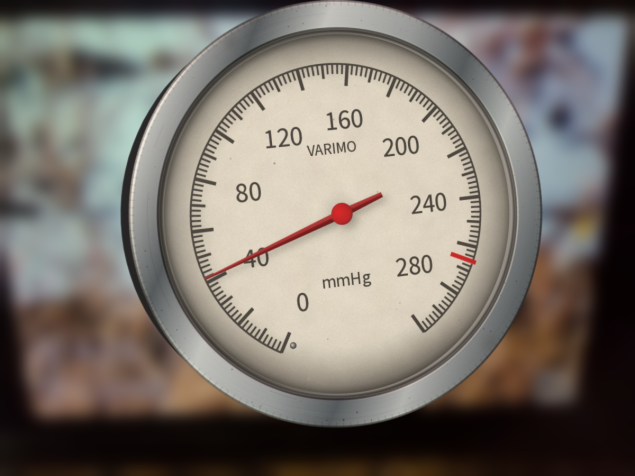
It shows {"value": 42, "unit": "mmHg"}
